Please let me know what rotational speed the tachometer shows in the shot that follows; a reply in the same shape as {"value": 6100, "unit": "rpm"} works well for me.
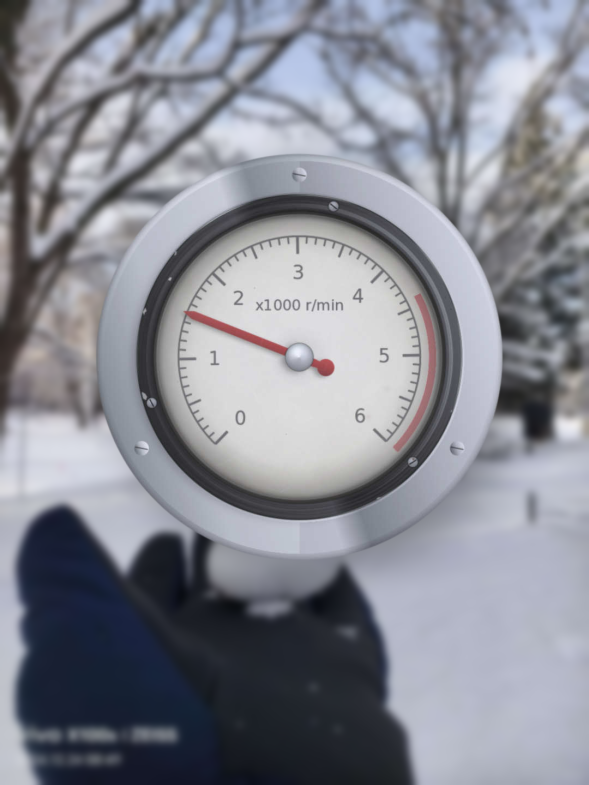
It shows {"value": 1500, "unit": "rpm"}
